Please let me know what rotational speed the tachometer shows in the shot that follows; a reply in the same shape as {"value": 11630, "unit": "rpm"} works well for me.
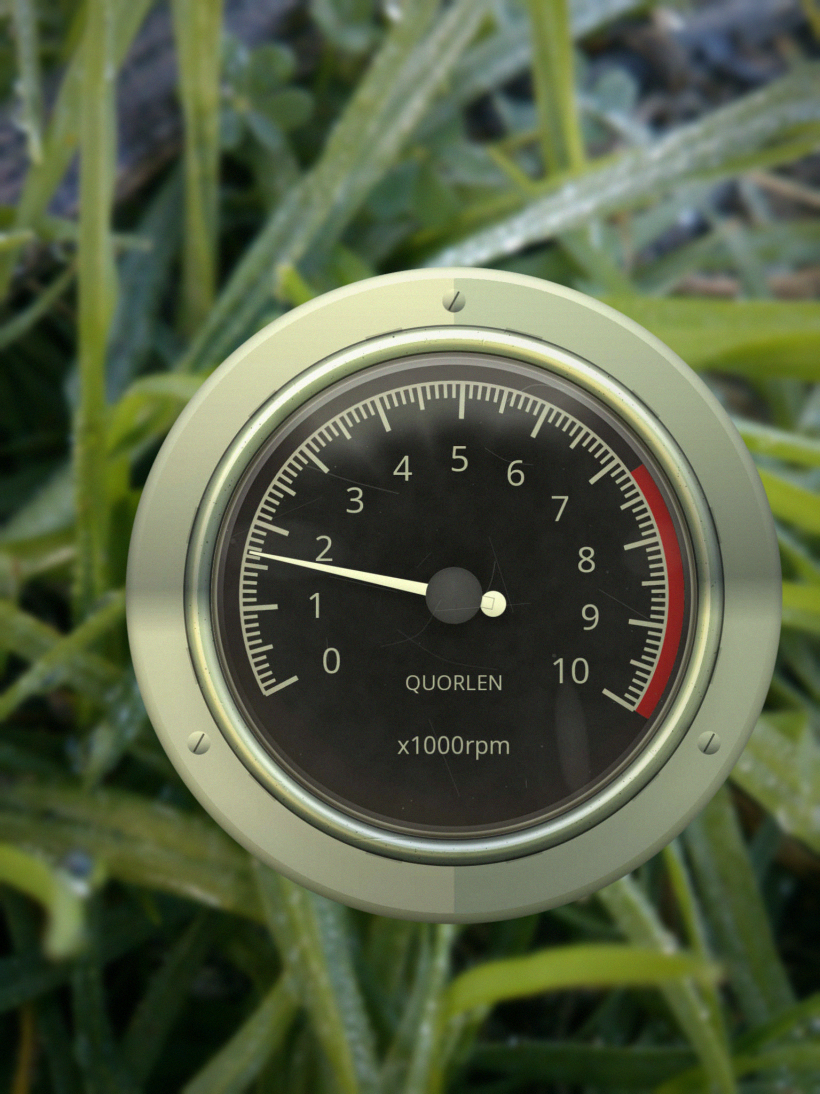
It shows {"value": 1650, "unit": "rpm"}
